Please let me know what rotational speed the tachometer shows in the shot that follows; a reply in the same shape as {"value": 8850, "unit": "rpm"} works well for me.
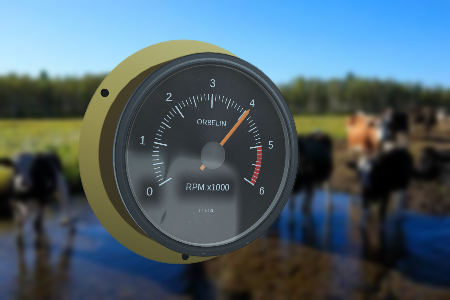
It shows {"value": 4000, "unit": "rpm"}
